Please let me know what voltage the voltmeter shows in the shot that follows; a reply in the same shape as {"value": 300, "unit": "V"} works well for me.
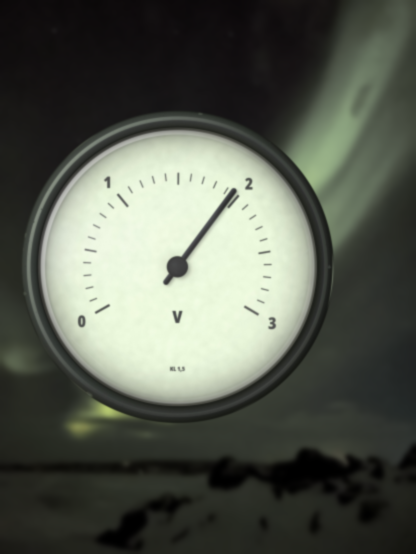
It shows {"value": 1.95, "unit": "V"}
